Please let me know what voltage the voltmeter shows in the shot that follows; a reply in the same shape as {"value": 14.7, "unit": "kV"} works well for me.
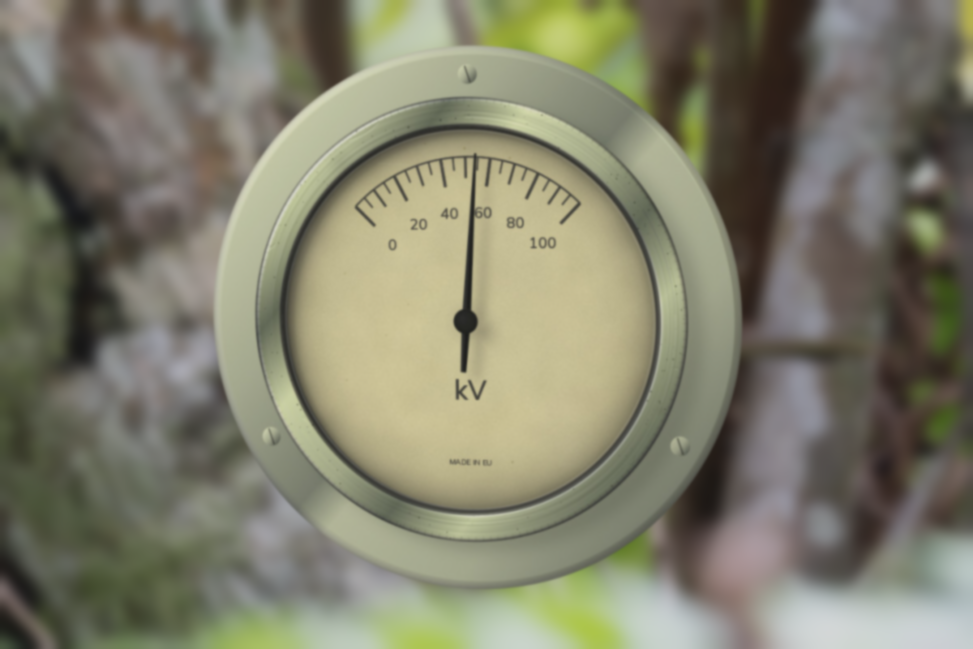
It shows {"value": 55, "unit": "kV"}
